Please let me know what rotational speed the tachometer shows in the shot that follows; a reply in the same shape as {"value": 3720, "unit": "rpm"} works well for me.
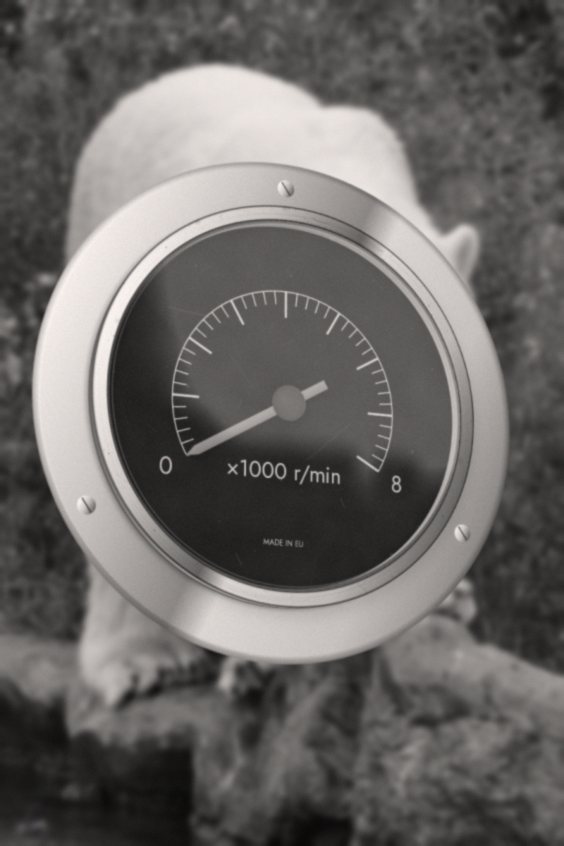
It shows {"value": 0, "unit": "rpm"}
